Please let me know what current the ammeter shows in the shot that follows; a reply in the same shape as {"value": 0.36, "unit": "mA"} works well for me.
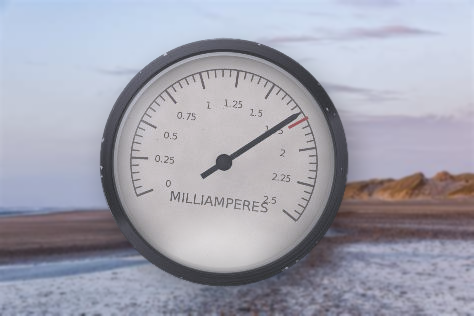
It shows {"value": 1.75, "unit": "mA"}
